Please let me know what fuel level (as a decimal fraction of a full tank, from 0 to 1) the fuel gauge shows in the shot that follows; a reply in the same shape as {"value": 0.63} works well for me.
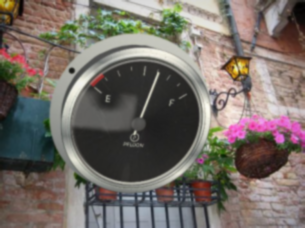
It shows {"value": 0.625}
